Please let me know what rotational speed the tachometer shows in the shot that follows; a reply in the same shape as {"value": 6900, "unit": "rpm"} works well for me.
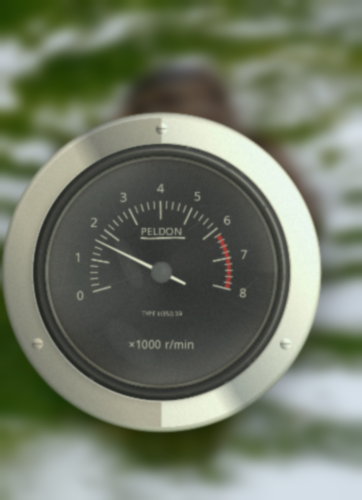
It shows {"value": 1600, "unit": "rpm"}
